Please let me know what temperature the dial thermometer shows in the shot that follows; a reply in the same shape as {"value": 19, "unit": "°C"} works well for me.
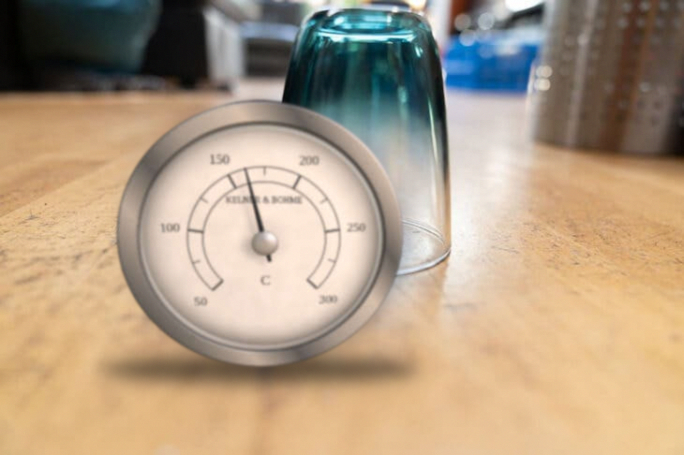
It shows {"value": 162.5, "unit": "°C"}
